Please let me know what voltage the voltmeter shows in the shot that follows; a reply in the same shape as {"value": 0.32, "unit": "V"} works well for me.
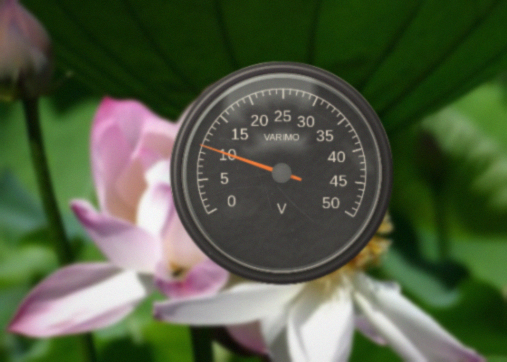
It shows {"value": 10, "unit": "V"}
